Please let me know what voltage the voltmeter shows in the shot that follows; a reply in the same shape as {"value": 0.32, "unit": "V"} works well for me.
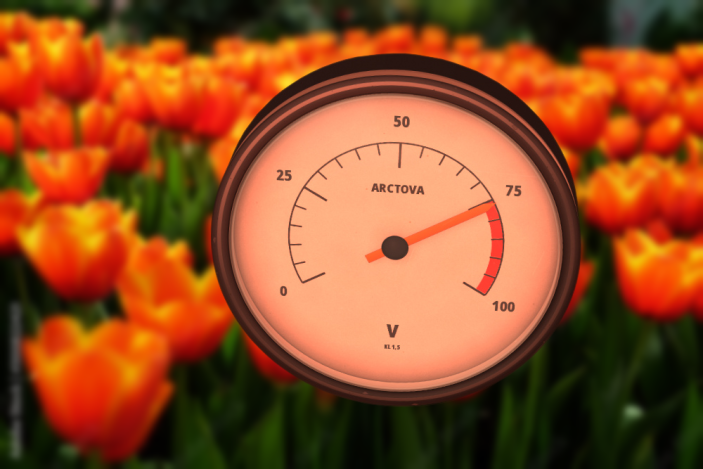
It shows {"value": 75, "unit": "V"}
